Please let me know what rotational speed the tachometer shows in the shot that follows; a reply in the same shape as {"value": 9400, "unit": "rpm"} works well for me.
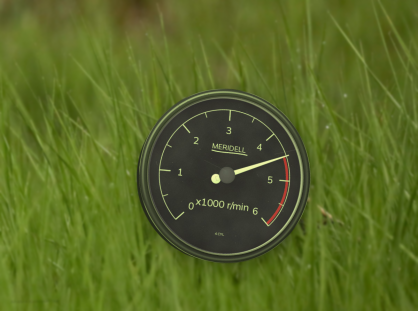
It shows {"value": 4500, "unit": "rpm"}
